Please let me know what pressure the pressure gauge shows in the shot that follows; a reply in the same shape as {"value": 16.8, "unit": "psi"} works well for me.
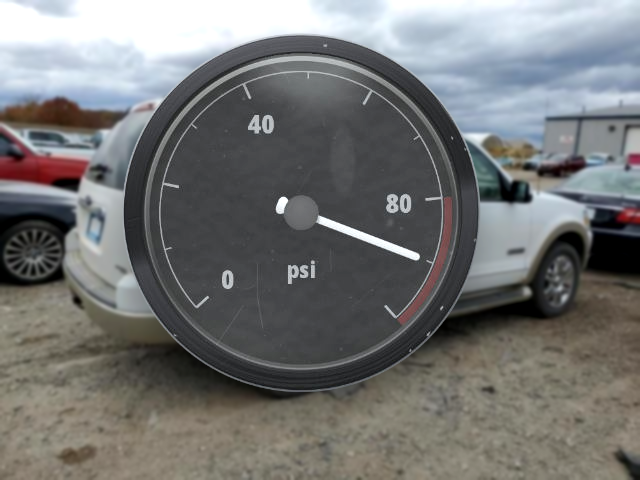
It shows {"value": 90, "unit": "psi"}
